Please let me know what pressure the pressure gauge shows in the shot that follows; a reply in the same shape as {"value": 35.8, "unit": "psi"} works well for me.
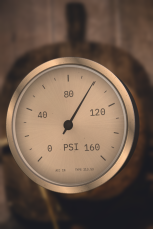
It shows {"value": 100, "unit": "psi"}
